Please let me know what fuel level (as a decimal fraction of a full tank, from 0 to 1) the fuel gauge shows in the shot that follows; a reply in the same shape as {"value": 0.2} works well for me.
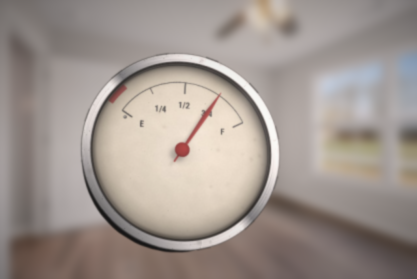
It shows {"value": 0.75}
